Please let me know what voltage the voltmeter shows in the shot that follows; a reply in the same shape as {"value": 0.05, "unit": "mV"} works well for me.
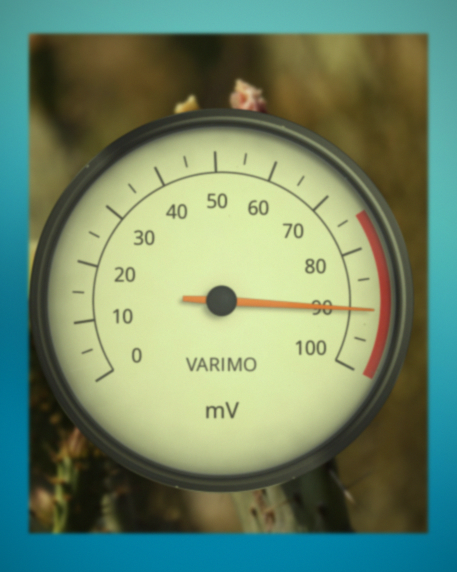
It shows {"value": 90, "unit": "mV"}
